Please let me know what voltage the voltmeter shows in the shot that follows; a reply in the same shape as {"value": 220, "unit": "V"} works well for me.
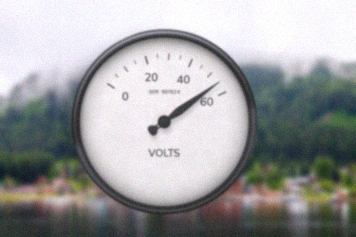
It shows {"value": 55, "unit": "V"}
